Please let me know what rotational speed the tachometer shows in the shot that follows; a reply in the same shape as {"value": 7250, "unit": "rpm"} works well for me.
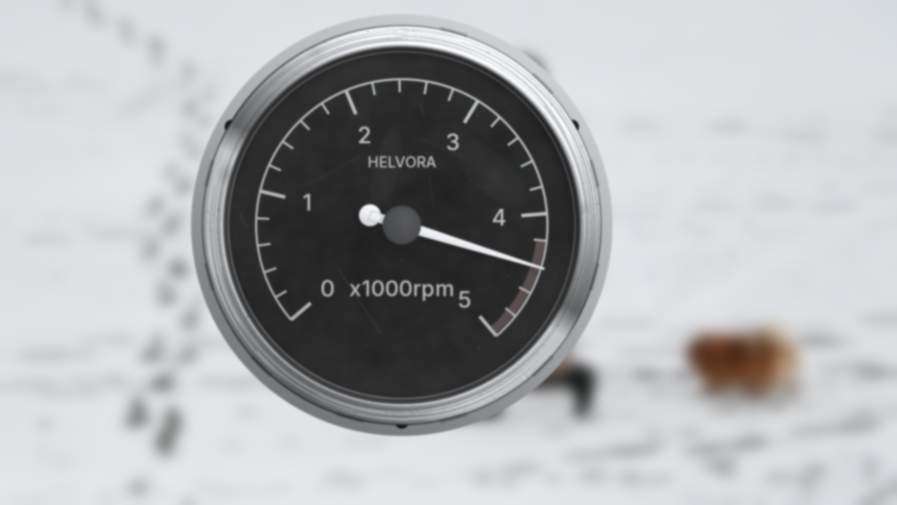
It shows {"value": 4400, "unit": "rpm"}
